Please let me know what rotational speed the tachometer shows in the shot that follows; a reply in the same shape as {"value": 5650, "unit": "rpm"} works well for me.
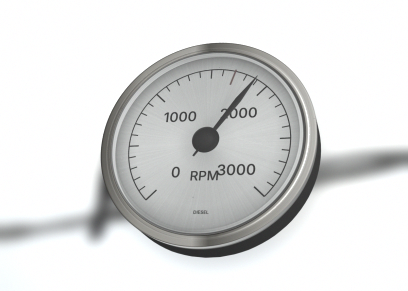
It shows {"value": 1900, "unit": "rpm"}
